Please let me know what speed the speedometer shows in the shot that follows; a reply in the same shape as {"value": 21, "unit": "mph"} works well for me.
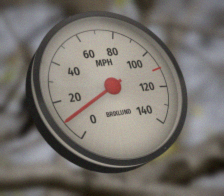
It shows {"value": 10, "unit": "mph"}
